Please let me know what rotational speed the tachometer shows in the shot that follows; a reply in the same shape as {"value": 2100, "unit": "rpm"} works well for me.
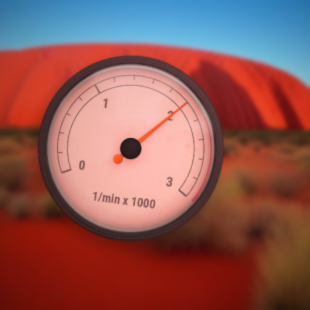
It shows {"value": 2000, "unit": "rpm"}
